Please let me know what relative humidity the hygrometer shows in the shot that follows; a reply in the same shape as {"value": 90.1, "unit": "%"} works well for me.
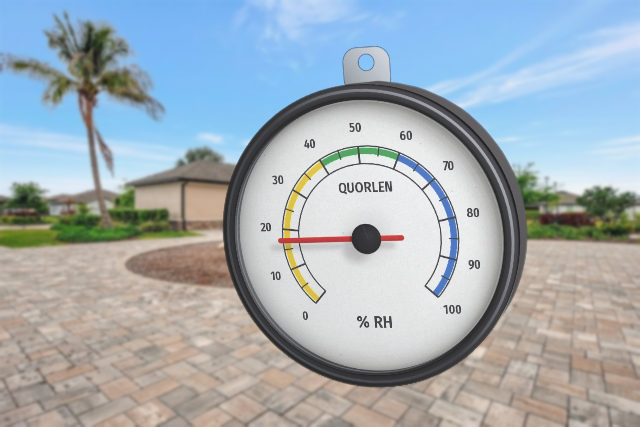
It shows {"value": 17.5, "unit": "%"}
